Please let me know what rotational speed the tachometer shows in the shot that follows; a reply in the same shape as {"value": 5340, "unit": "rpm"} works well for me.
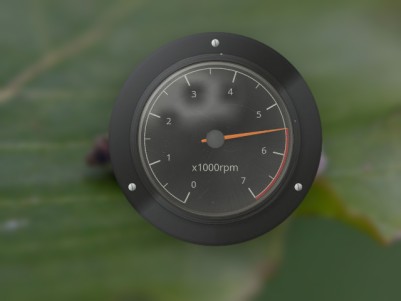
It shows {"value": 5500, "unit": "rpm"}
